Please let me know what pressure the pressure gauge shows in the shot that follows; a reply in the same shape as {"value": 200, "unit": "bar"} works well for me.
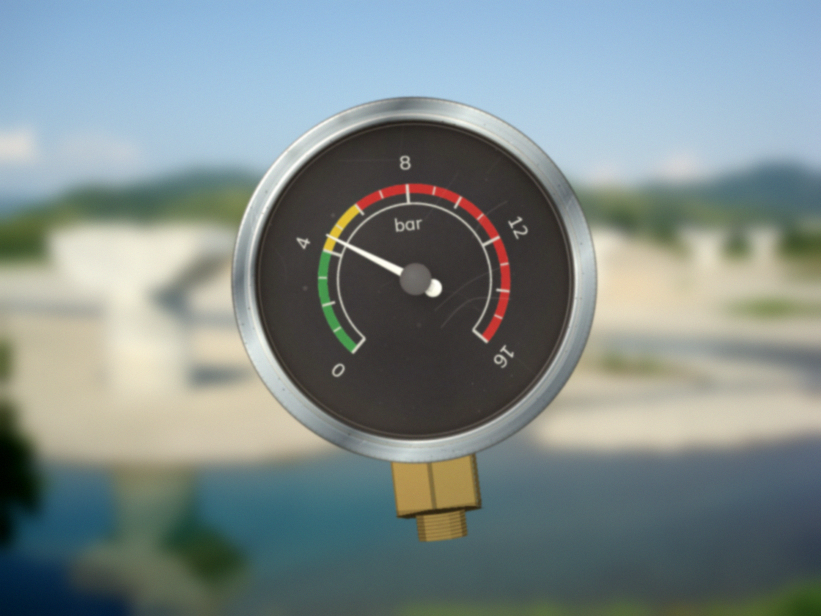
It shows {"value": 4.5, "unit": "bar"}
